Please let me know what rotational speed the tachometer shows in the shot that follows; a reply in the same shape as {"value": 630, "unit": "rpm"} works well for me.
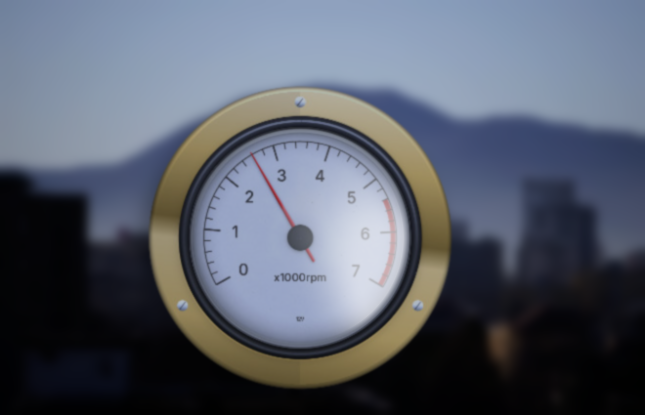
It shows {"value": 2600, "unit": "rpm"}
